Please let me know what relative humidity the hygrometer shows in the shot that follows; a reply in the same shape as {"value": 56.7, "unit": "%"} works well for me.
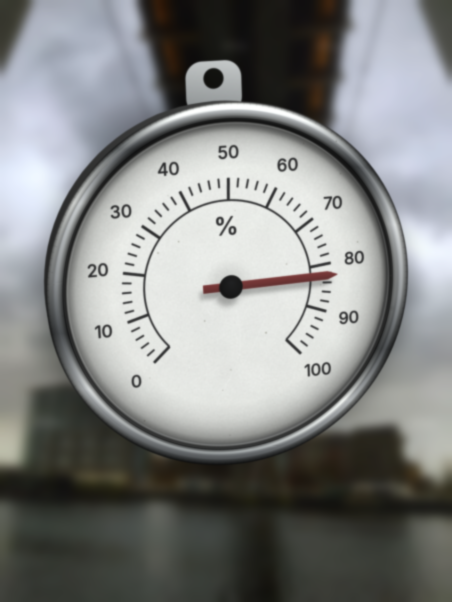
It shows {"value": 82, "unit": "%"}
